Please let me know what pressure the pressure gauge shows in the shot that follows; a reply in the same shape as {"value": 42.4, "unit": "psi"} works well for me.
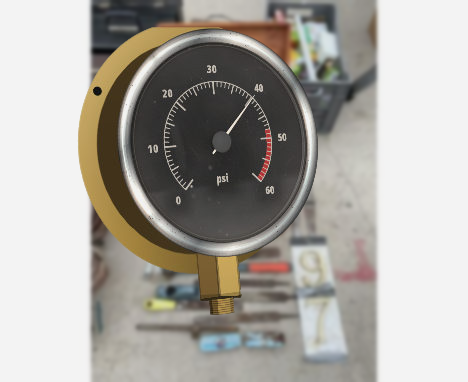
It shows {"value": 40, "unit": "psi"}
